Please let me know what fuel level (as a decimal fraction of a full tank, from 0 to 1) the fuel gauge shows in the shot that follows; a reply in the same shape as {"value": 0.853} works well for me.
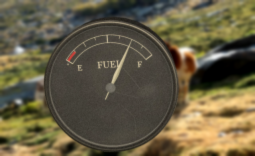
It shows {"value": 0.75}
